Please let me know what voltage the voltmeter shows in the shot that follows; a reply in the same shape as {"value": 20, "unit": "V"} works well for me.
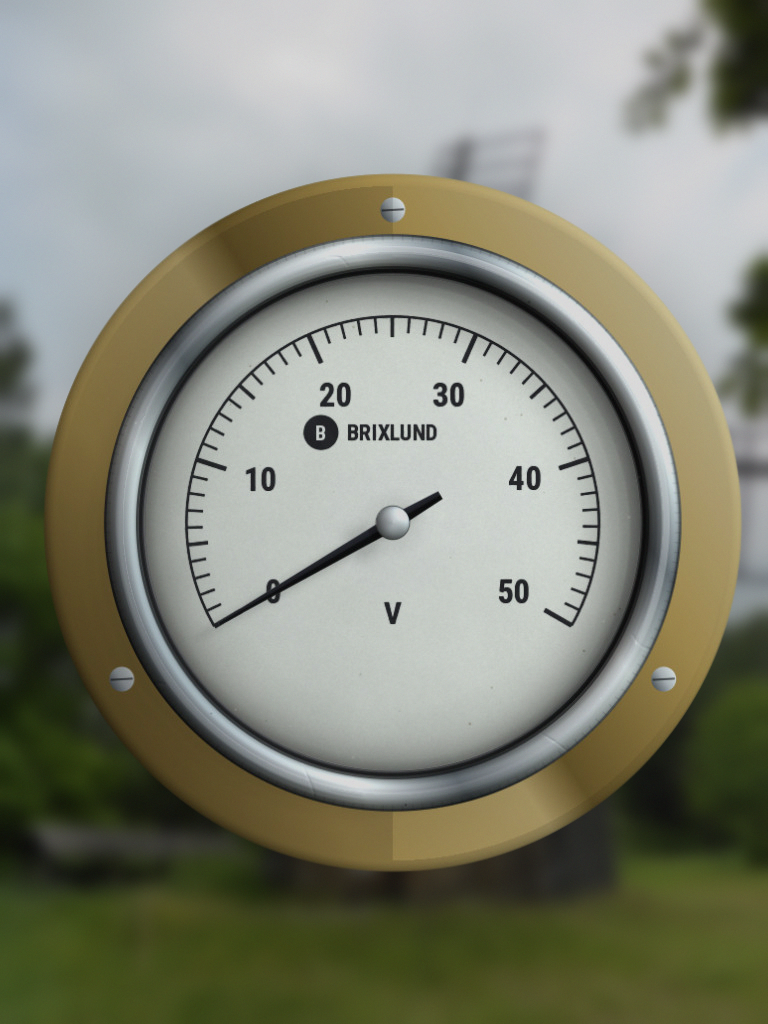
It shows {"value": 0, "unit": "V"}
